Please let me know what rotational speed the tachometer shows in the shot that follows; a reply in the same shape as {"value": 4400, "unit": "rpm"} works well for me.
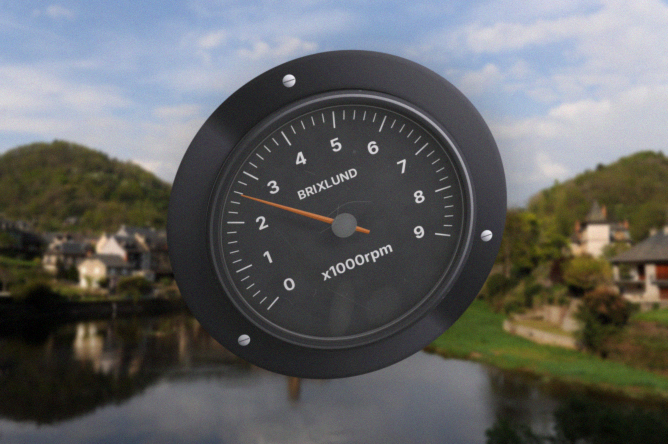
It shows {"value": 2600, "unit": "rpm"}
